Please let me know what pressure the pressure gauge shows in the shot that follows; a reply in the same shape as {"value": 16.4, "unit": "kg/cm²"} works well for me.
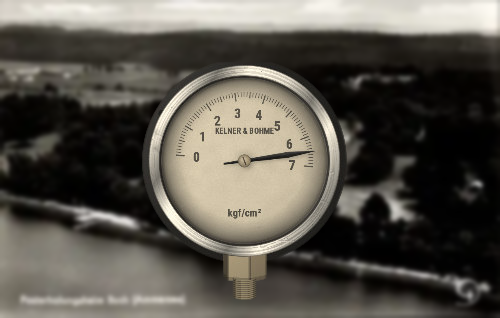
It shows {"value": 6.5, "unit": "kg/cm²"}
